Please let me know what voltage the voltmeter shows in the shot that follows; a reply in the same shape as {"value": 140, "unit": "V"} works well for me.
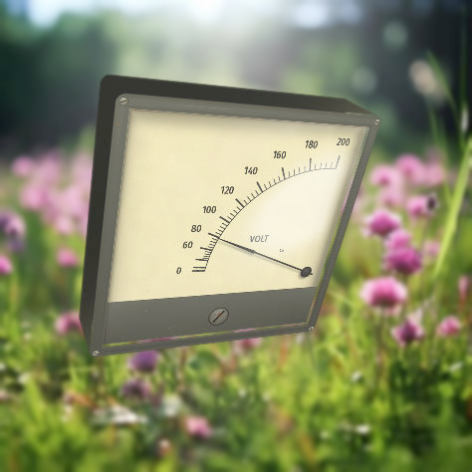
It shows {"value": 80, "unit": "V"}
